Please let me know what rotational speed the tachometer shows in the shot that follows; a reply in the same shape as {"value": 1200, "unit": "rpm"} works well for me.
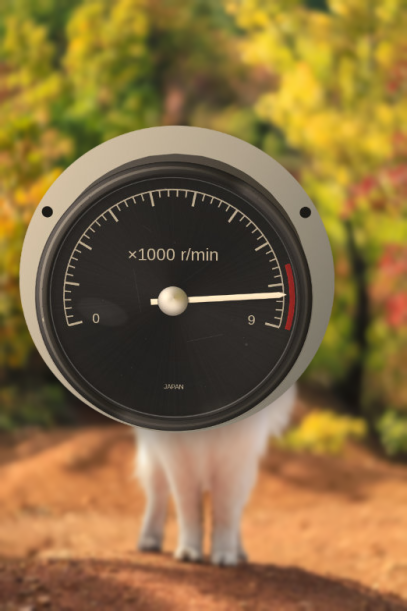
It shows {"value": 8200, "unit": "rpm"}
